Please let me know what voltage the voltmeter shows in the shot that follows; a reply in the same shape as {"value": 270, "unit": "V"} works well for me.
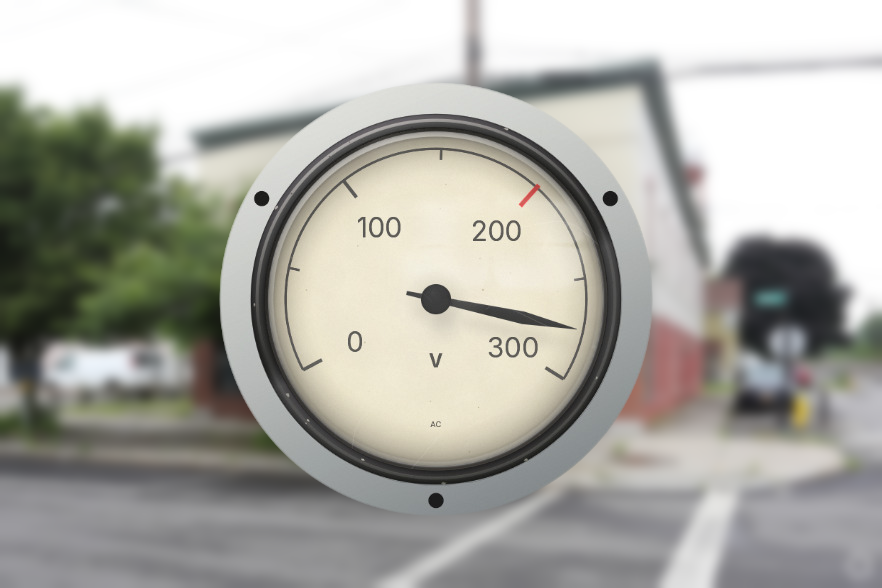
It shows {"value": 275, "unit": "V"}
